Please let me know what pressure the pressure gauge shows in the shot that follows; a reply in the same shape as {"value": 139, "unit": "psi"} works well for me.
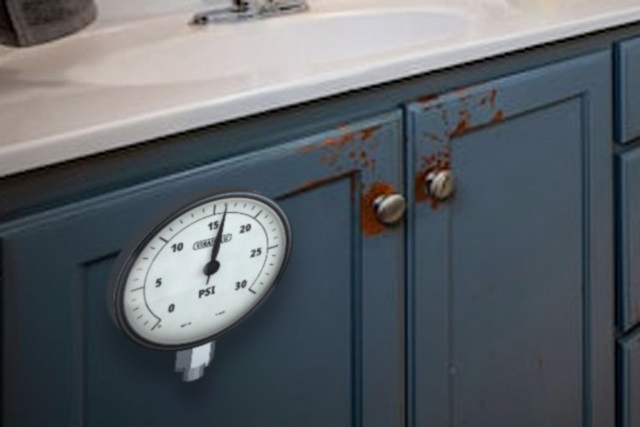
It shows {"value": 16, "unit": "psi"}
